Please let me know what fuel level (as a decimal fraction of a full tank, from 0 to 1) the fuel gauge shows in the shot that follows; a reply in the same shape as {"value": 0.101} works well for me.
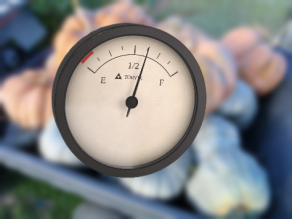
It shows {"value": 0.625}
